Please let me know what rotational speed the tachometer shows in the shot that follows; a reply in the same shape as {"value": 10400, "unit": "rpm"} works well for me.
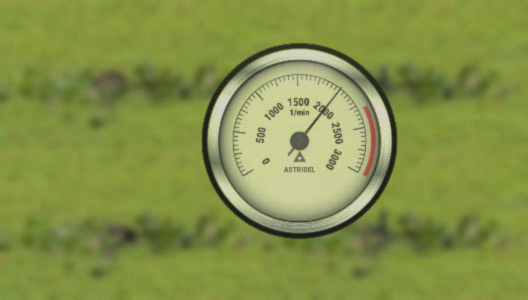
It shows {"value": 2000, "unit": "rpm"}
